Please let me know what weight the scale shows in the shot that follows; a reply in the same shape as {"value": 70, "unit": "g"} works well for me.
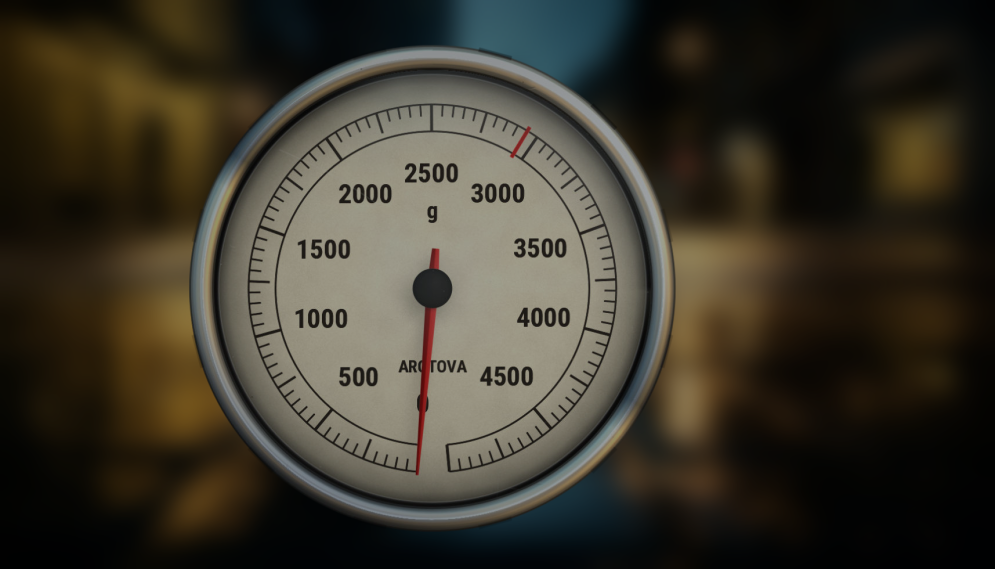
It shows {"value": 0, "unit": "g"}
